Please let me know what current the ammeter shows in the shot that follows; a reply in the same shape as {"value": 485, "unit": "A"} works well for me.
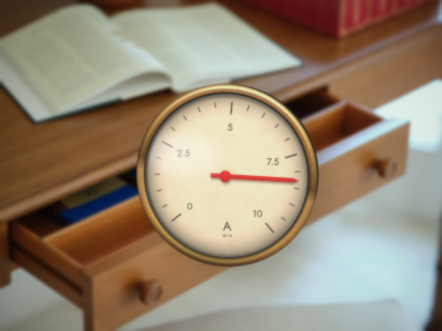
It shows {"value": 8.25, "unit": "A"}
